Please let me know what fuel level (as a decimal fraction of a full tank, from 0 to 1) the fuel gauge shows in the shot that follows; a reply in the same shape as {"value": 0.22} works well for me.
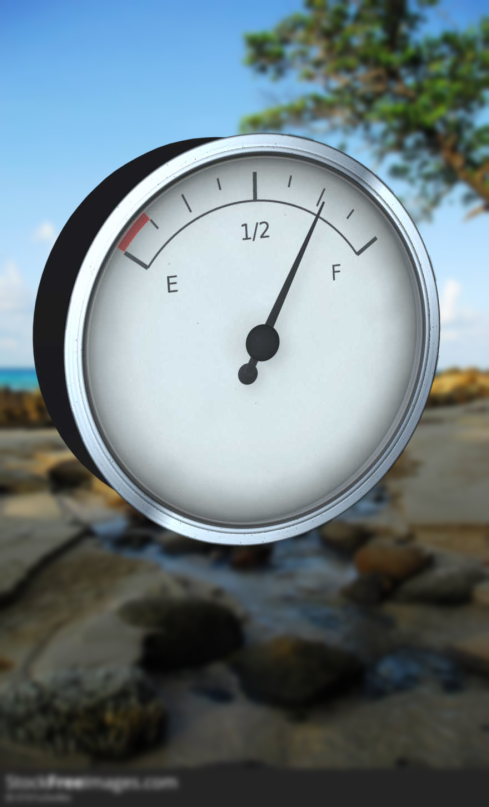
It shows {"value": 0.75}
